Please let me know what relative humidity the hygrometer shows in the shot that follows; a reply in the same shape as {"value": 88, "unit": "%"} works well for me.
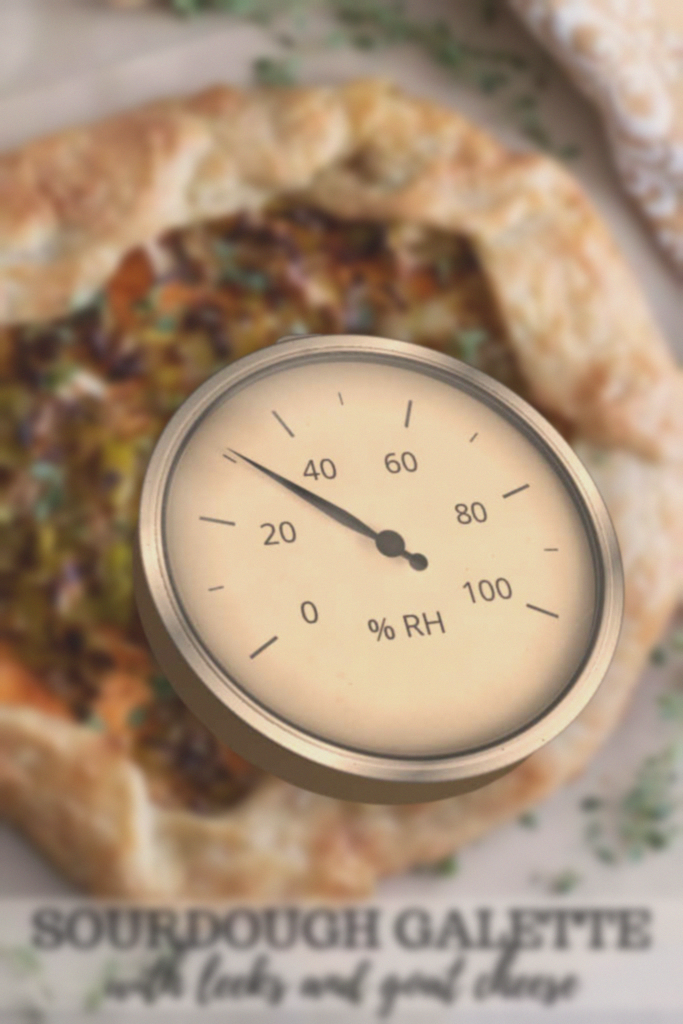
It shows {"value": 30, "unit": "%"}
